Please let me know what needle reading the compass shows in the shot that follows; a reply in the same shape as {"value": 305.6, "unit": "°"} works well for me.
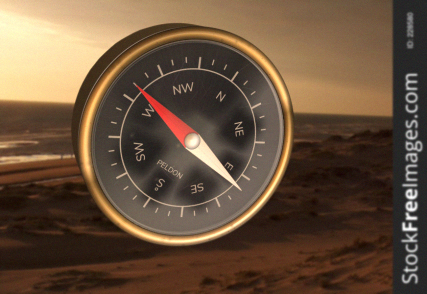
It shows {"value": 280, "unit": "°"}
